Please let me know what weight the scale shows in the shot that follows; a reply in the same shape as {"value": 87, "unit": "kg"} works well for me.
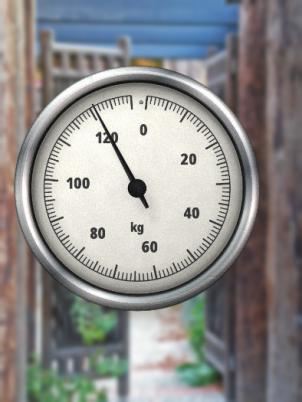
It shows {"value": 121, "unit": "kg"}
